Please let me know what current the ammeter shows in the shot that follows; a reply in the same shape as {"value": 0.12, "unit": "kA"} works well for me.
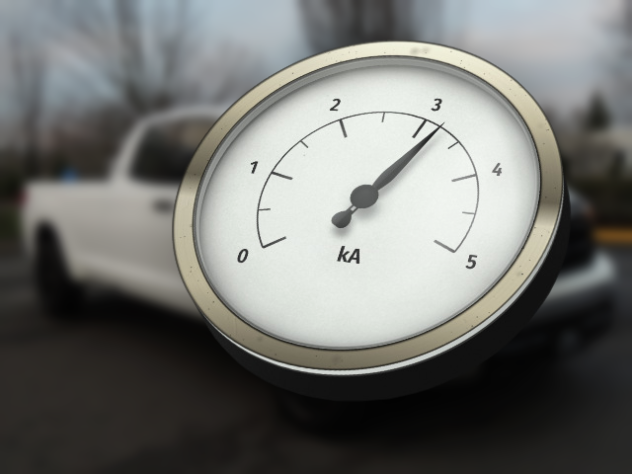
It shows {"value": 3.25, "unit": "kA"}
